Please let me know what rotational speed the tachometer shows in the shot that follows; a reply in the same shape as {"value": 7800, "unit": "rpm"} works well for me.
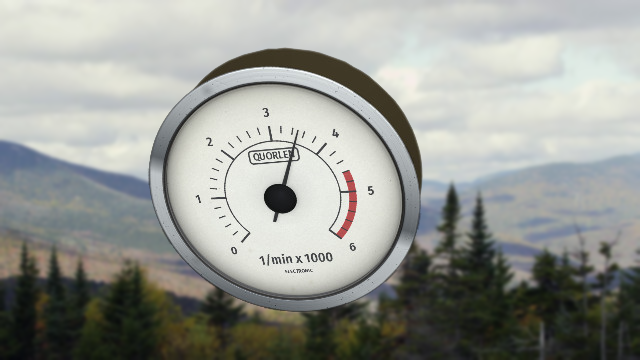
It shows {"value": 3500, "unit": "rpm"}
